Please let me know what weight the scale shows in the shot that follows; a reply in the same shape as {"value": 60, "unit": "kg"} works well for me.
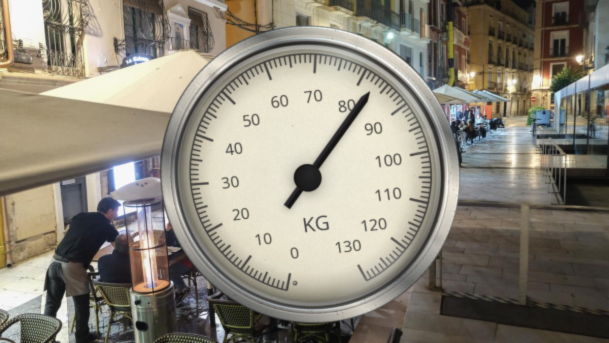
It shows {"value": 83, "unit": "kg"}
